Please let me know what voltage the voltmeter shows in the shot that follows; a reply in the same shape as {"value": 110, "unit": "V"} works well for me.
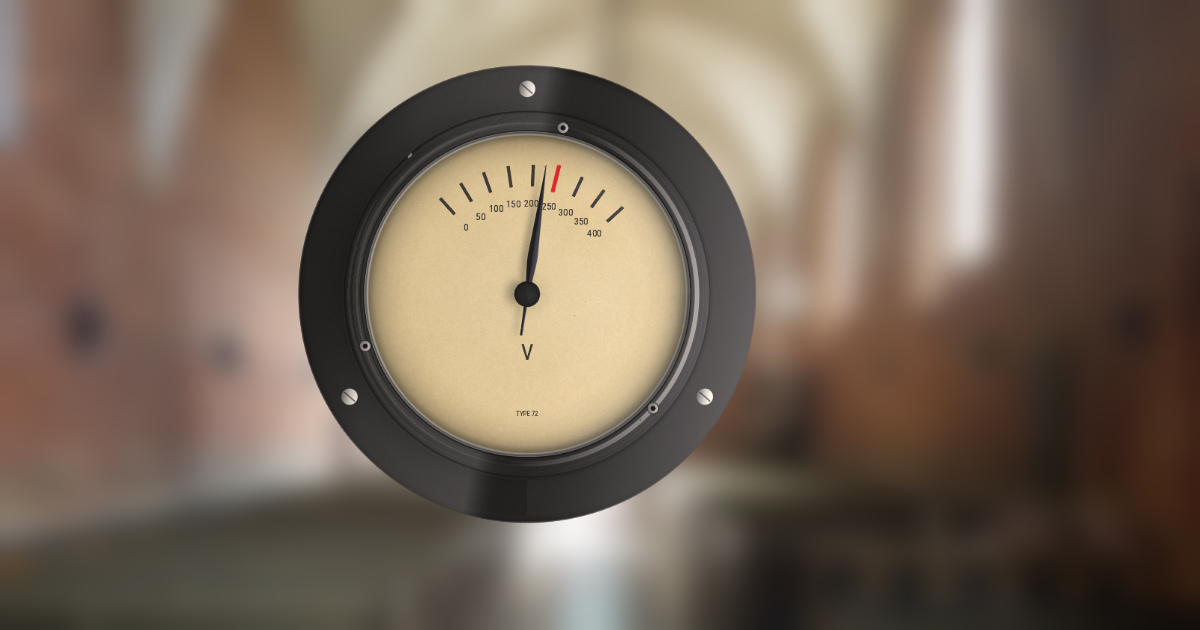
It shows {"value": 225, "unit": "V"}
